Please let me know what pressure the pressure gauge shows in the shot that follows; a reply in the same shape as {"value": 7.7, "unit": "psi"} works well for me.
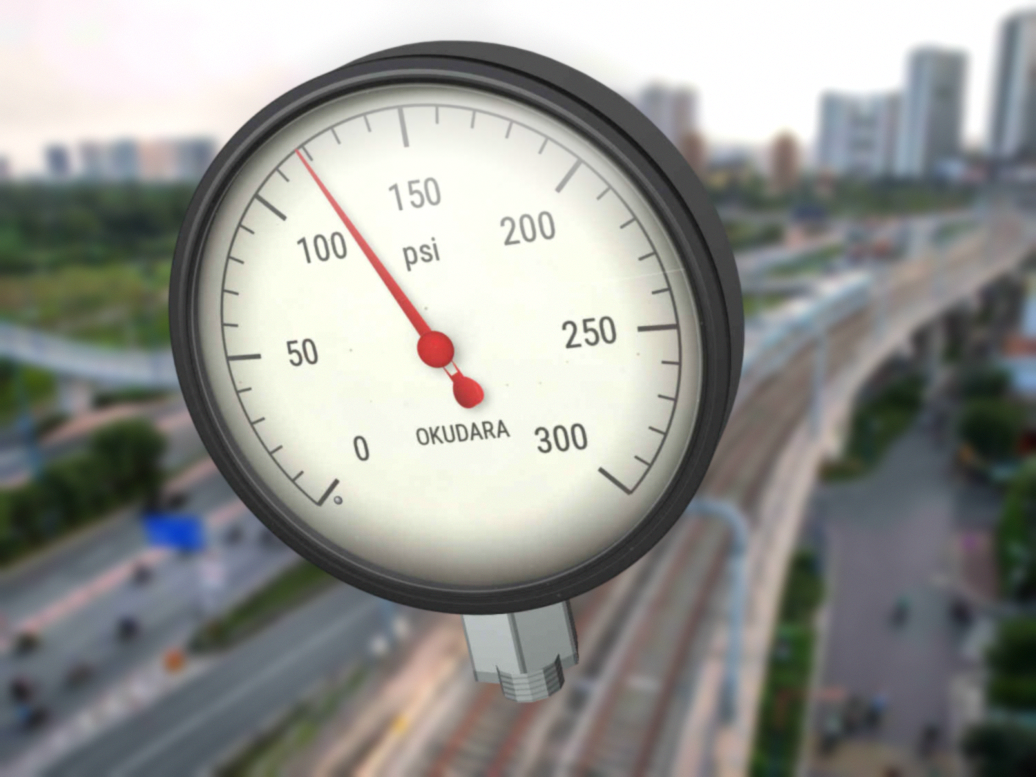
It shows {"value": 120, "unit": "psi"}
